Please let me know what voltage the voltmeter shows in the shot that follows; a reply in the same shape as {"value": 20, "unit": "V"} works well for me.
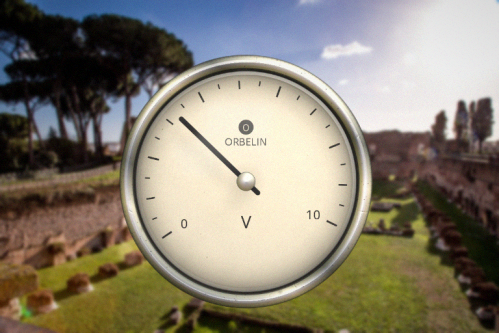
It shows {"value": 3.25, "unit": "V"}
